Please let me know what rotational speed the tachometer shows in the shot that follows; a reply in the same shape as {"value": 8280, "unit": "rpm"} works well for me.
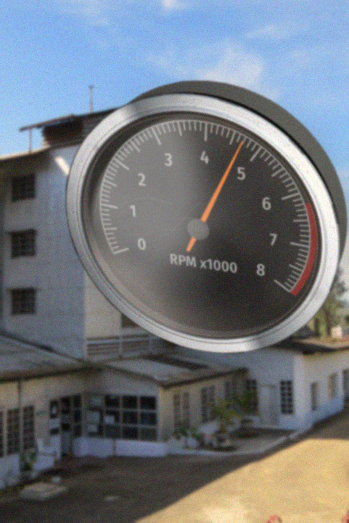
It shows {"value": 4700, "unit": "rpm"}
